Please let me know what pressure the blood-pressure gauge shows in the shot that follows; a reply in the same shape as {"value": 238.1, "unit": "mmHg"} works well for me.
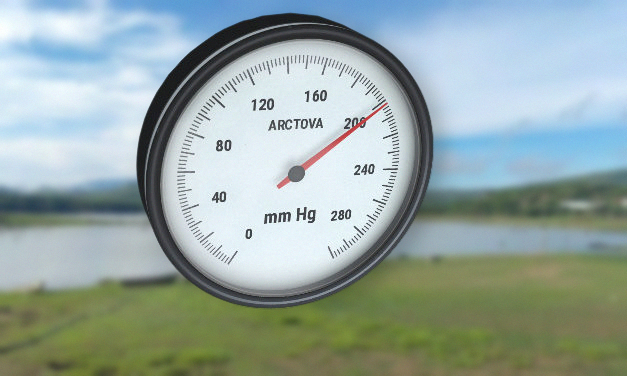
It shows {"value": 200, "unit": "mmHg"}
